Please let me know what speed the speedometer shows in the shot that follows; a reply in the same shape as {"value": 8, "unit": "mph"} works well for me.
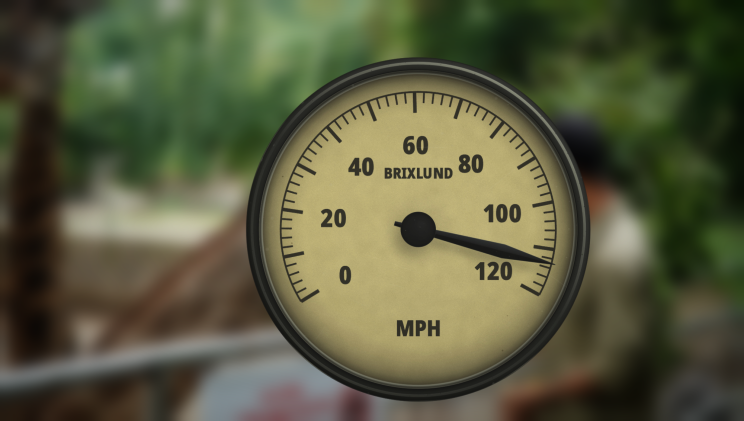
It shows {"value": 113, "unit": "mph"}
